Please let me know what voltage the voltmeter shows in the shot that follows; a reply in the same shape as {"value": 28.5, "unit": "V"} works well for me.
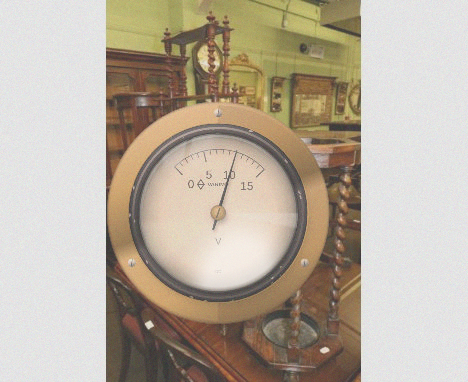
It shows {"value": 10, "unit": "V"}
